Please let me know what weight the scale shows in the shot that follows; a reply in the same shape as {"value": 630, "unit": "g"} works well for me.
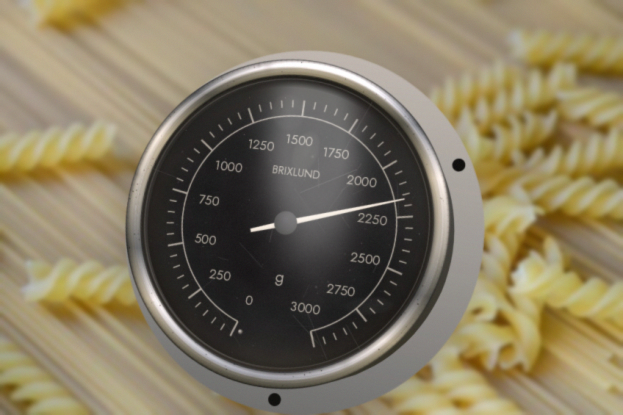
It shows {"value": 2175, "unit": "g"}
